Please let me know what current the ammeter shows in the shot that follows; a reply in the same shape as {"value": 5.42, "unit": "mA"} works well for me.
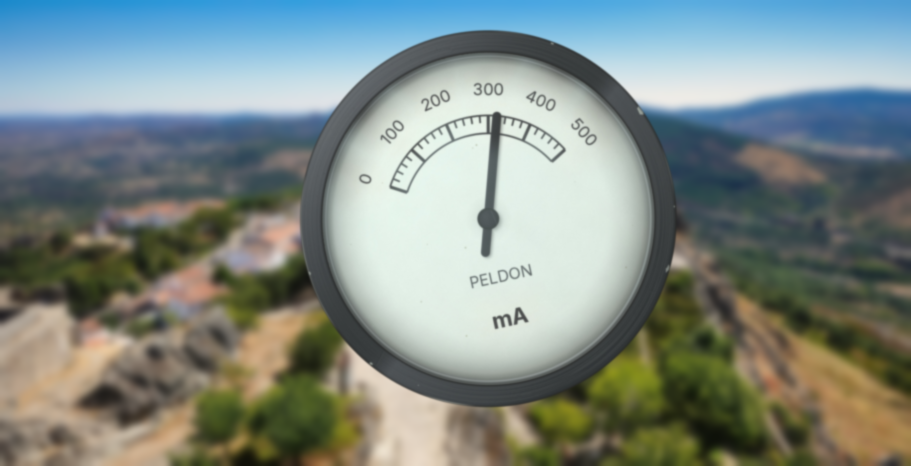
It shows {"value": 320, "unit": "mA"}
